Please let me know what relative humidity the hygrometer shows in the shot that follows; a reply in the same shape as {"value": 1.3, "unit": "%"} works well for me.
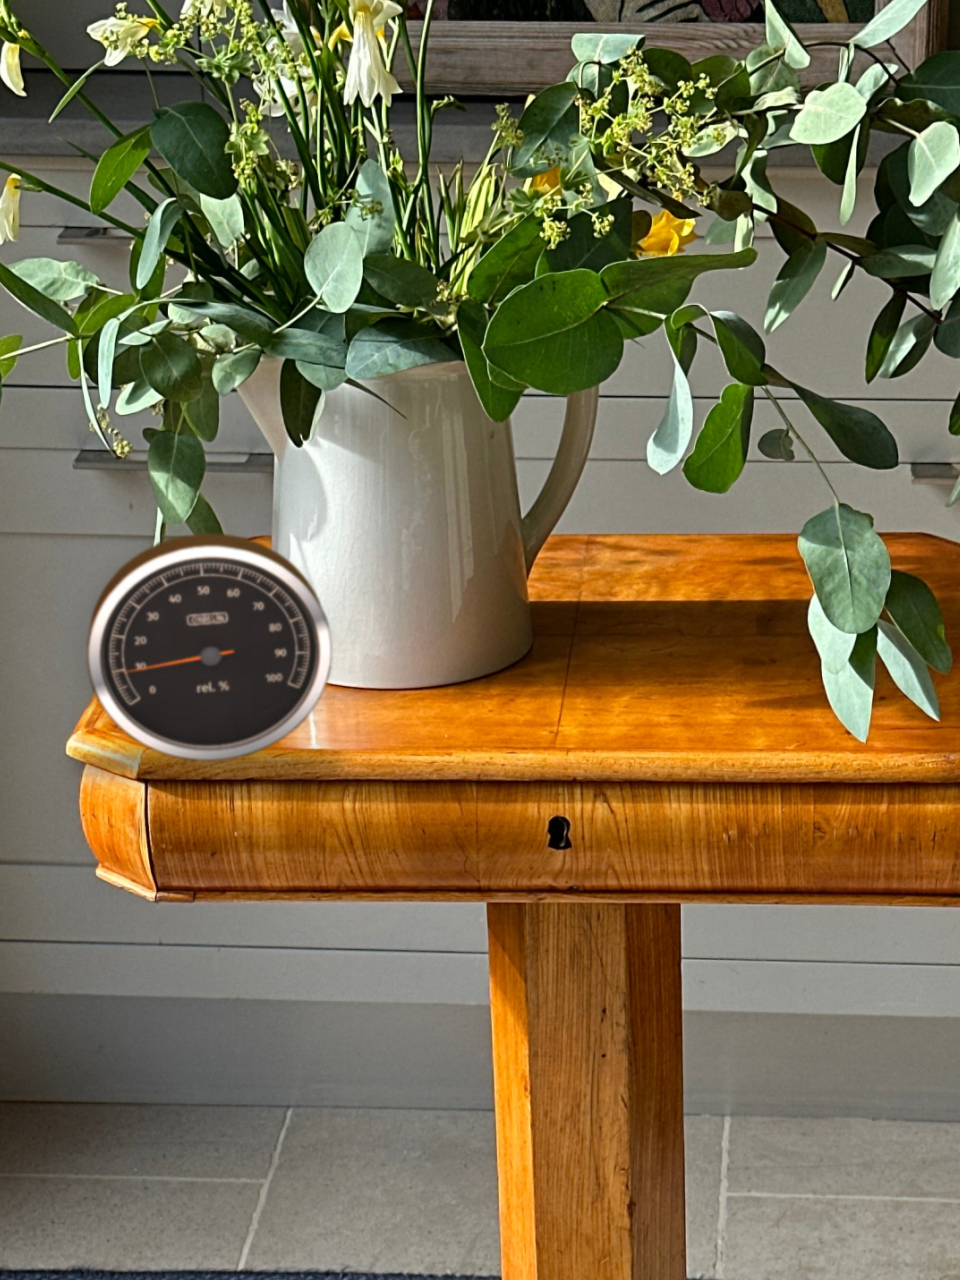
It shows {"value": 10, "unit": "%"}
